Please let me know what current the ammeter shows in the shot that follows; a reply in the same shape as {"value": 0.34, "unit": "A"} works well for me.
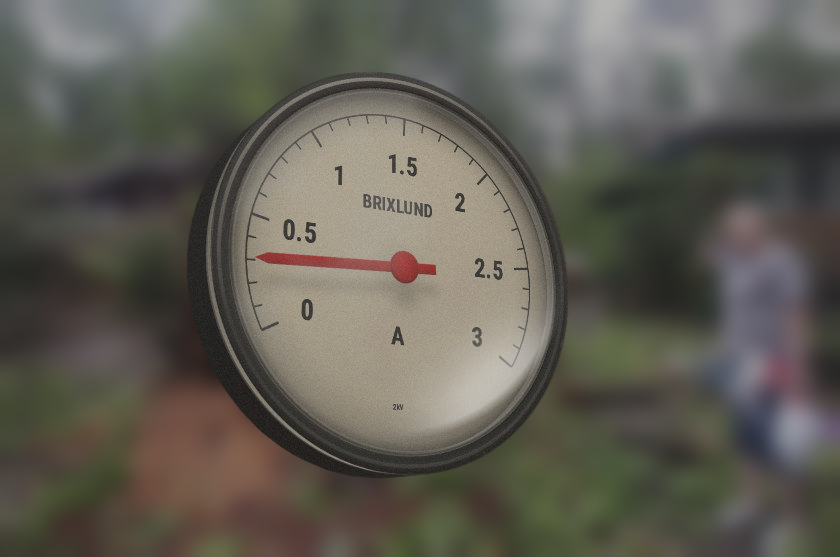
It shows {"value": 0.3, "unit": "A"}
